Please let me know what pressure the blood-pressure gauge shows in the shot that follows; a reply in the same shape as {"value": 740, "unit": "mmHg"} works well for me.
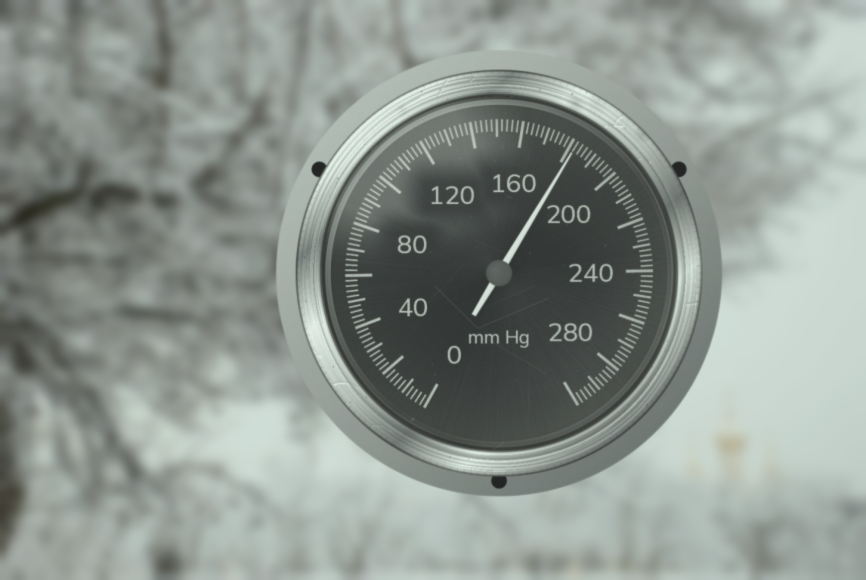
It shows {"value": 182, "unit": "mmHg"}
